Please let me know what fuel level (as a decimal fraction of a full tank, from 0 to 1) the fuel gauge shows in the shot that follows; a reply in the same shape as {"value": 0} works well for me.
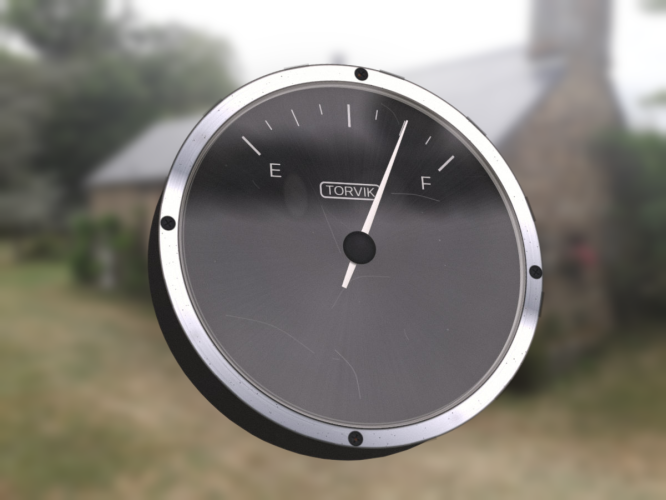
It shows {"value": 0.75}
